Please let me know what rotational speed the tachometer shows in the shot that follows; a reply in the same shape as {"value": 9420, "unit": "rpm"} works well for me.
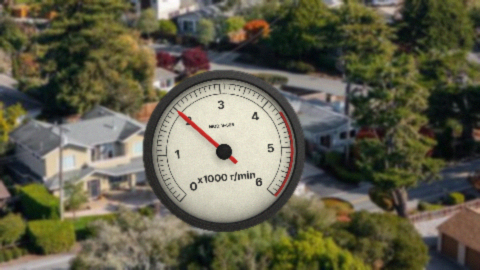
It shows {"value": 2000, "unit": "rpm"}
